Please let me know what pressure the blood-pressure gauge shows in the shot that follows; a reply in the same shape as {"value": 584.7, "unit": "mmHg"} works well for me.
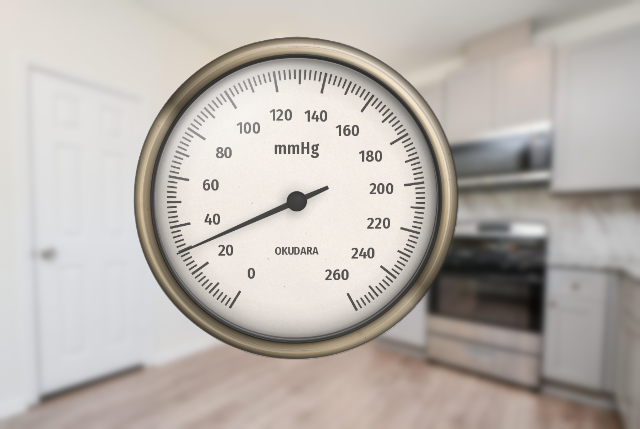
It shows {"value": 30, "unit": "mmHg"}
